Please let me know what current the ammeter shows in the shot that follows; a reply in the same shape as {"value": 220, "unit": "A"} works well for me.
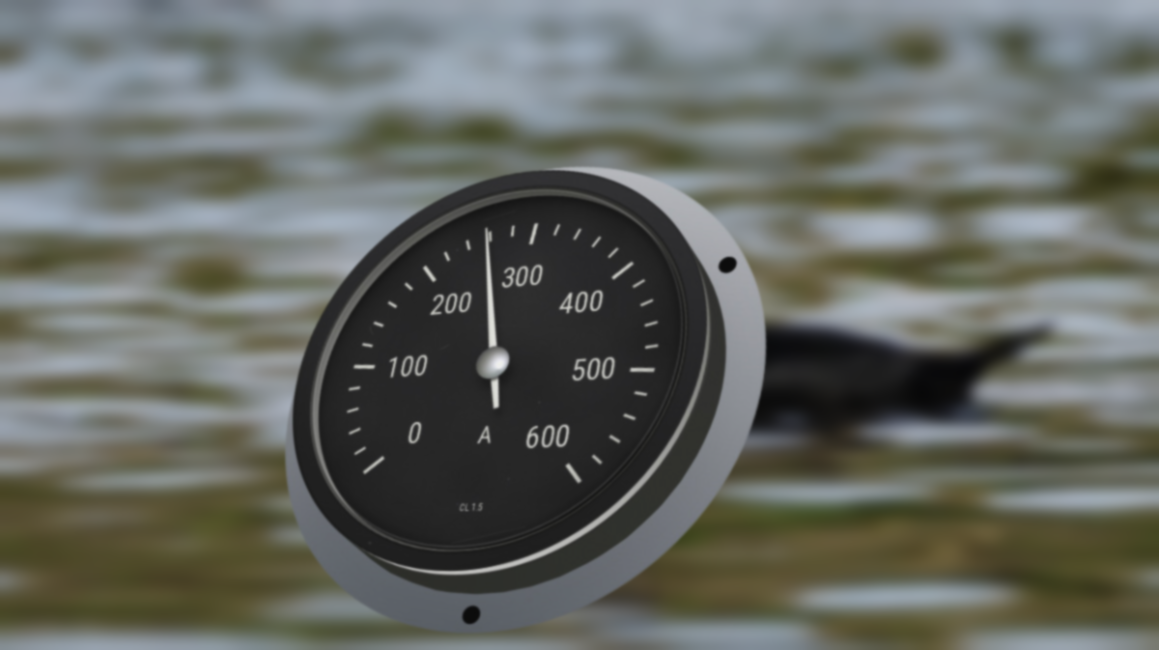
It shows {"value": 260, "unit": "A"}
